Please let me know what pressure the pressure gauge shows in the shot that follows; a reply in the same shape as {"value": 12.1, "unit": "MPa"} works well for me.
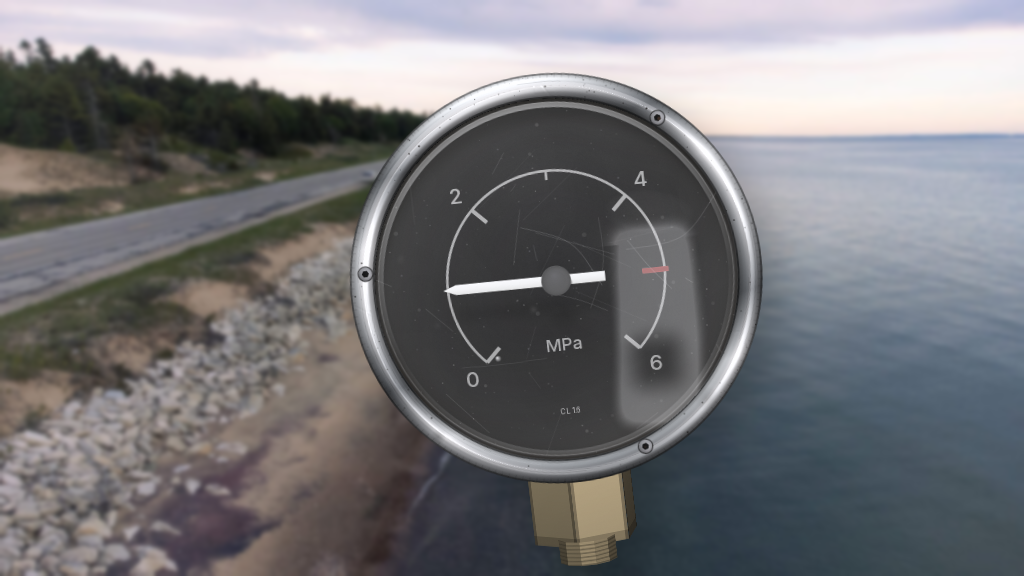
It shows {"value": 1, "unit": "MPa"}
